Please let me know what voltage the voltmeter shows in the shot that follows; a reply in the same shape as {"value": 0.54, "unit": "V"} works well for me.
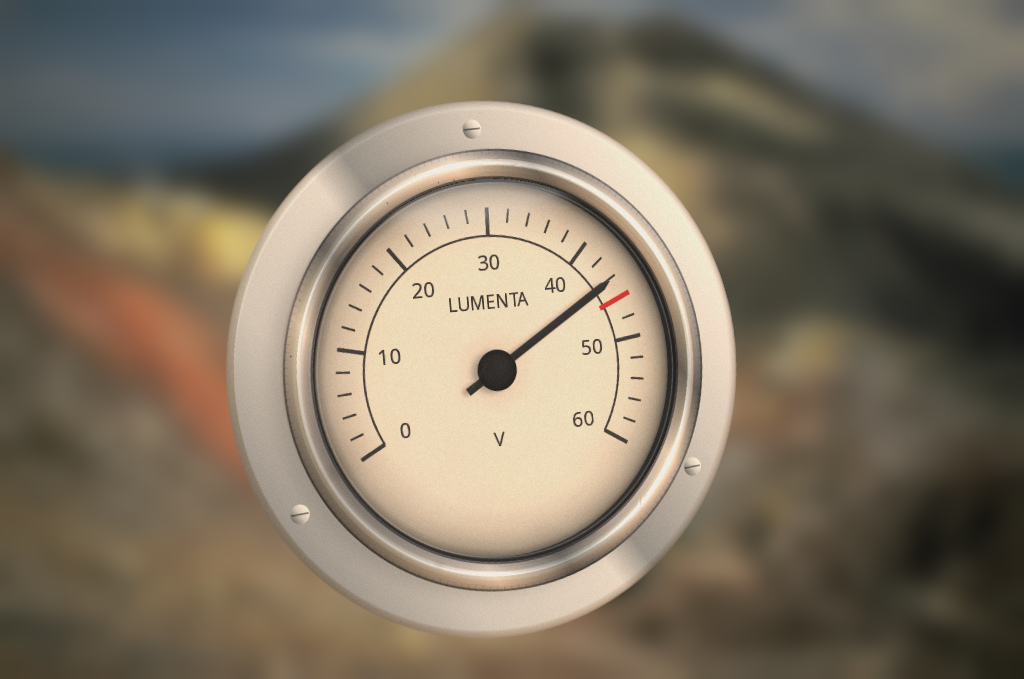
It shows {"value": 44, "unit": "V"}
